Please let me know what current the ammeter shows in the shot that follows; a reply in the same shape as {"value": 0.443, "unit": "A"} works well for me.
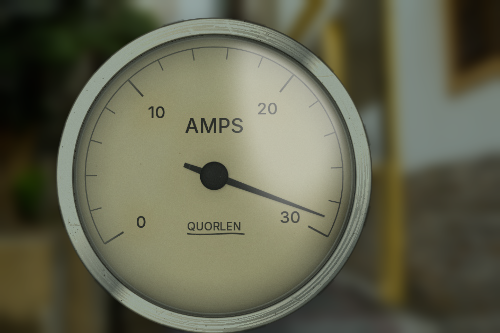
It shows {"value": 29, "unit": "A"}
